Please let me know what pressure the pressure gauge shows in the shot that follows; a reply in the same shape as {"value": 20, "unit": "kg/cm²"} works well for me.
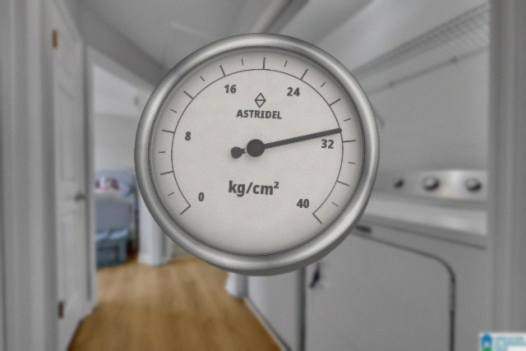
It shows {"value": 31, "unit": "kg/cm²"}
